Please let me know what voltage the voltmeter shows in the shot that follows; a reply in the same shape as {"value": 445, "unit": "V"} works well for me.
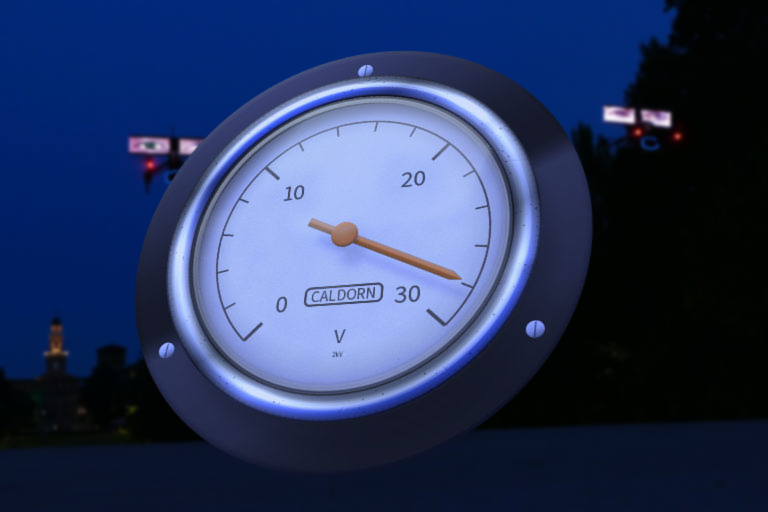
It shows {"value": 28, "unit": "V"}
